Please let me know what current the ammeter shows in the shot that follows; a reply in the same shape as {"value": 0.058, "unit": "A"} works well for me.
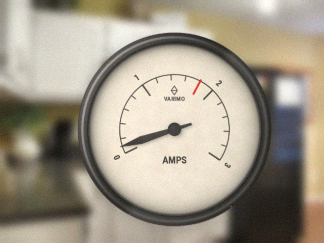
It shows {"value": 0.1, "unit": "A"}
